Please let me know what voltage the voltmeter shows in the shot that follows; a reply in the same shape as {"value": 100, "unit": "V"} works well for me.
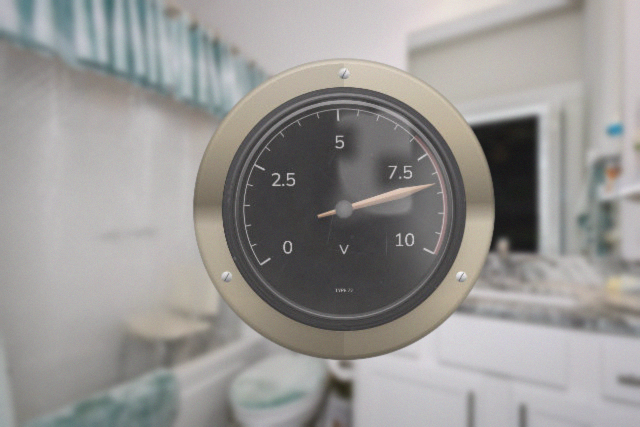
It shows {"value": 8.25, "unit": "V"}
